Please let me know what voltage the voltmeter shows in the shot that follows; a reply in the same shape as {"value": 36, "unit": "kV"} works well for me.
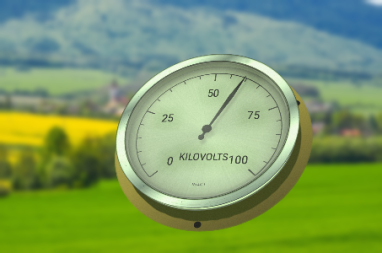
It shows {"value": 60, "unit": "kV"}
